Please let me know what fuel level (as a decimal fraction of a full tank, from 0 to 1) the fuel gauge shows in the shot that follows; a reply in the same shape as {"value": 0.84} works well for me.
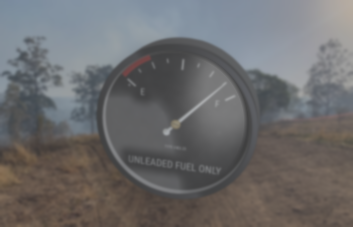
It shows {"value": 0.875}
